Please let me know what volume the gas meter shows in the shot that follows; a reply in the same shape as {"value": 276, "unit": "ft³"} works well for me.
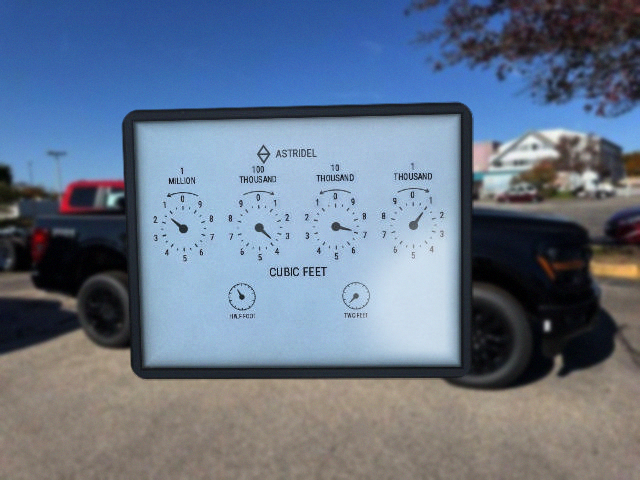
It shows {"value": 137100, "unit": "ft³"}
